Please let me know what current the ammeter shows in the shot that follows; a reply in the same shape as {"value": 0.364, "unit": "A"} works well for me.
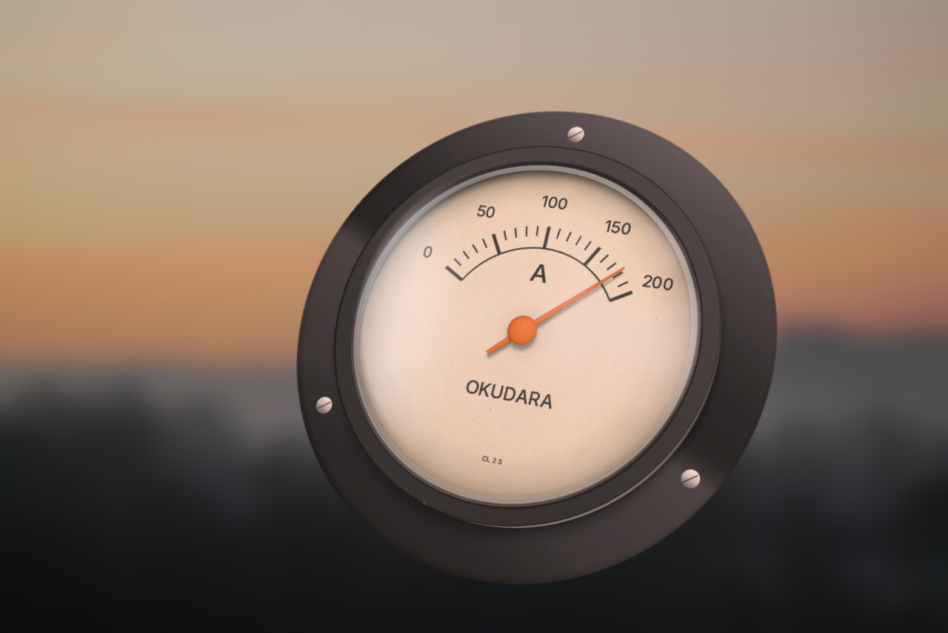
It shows {"value": 180, "unit": "A"}
